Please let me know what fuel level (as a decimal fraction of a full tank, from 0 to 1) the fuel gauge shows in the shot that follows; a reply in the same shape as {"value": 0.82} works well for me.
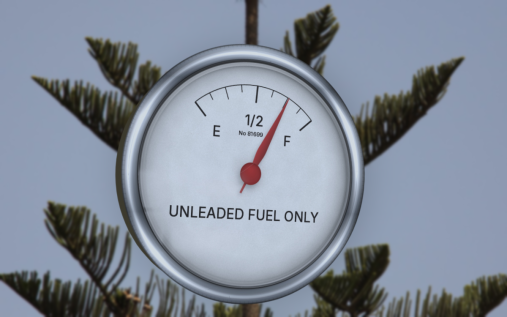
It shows {"value": 0.75}
